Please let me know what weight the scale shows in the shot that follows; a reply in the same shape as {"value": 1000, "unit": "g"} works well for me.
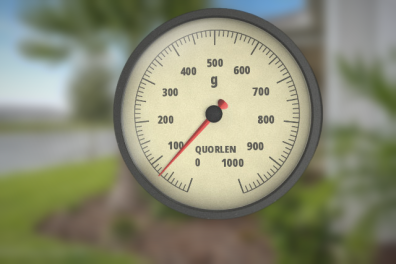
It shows {"value": 70, "unit": "g"}
